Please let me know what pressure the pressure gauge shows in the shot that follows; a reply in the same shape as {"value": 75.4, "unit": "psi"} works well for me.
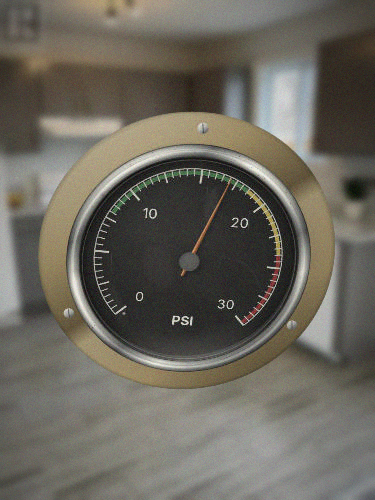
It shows {"value": 17, "unit": "psi"}
